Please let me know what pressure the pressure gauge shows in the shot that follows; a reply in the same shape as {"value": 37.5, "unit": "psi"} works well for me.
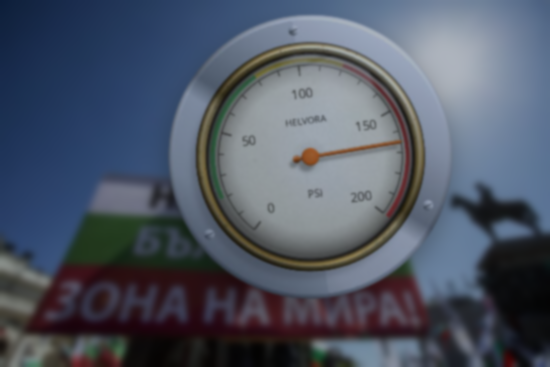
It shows {"value": 165, "unit": "psi"}
